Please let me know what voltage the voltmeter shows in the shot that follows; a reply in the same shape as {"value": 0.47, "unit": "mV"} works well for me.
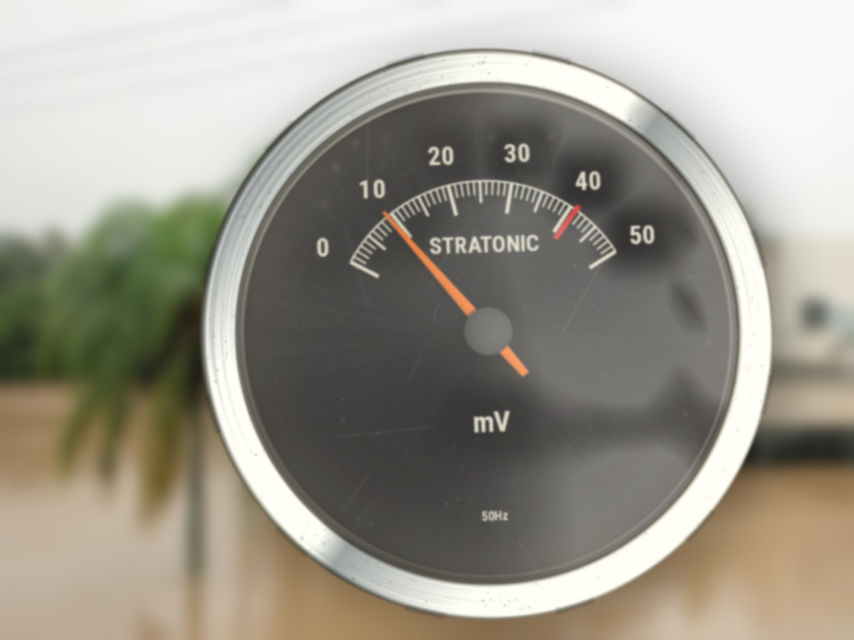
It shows {"value": 9, "unit": "mV"}
